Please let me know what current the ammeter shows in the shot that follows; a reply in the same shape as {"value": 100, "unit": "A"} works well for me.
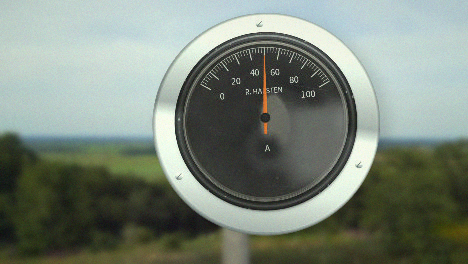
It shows {"value": 50, "unit": "A"}
